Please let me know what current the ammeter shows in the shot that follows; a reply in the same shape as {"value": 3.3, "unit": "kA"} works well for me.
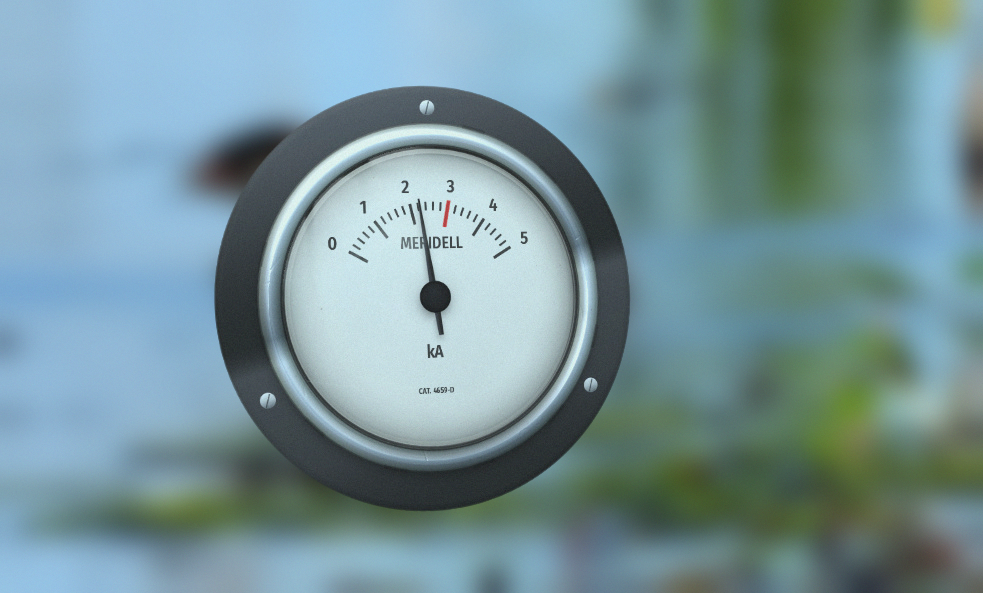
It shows {"value": 2.2, "unit": "kA"}
